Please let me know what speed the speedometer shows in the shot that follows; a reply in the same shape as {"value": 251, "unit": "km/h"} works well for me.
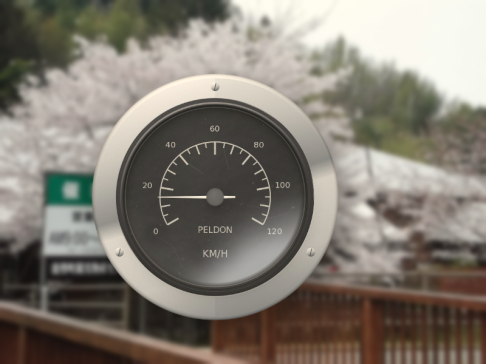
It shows {"value": 15, "unit": "km/h"}
